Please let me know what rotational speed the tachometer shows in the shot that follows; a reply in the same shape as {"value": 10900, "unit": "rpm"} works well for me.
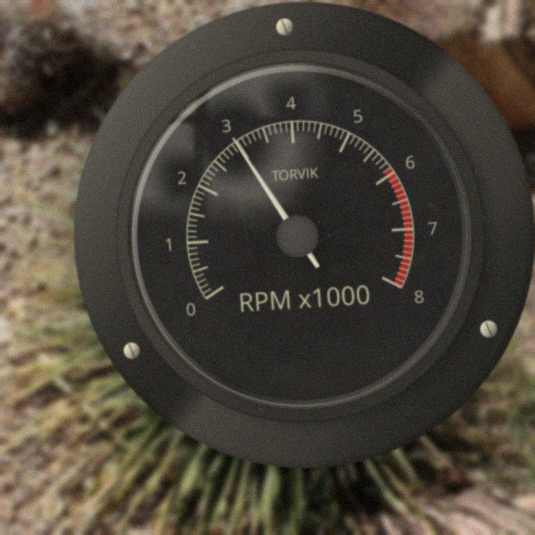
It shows {"value": 3000, "unit": "rpm"}
